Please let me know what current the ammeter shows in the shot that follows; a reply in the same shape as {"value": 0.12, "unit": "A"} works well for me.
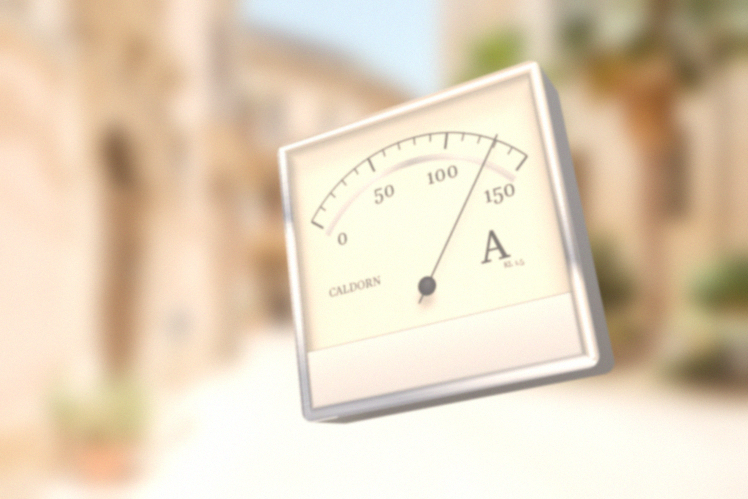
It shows {"value": 130, "unit": "A"}
